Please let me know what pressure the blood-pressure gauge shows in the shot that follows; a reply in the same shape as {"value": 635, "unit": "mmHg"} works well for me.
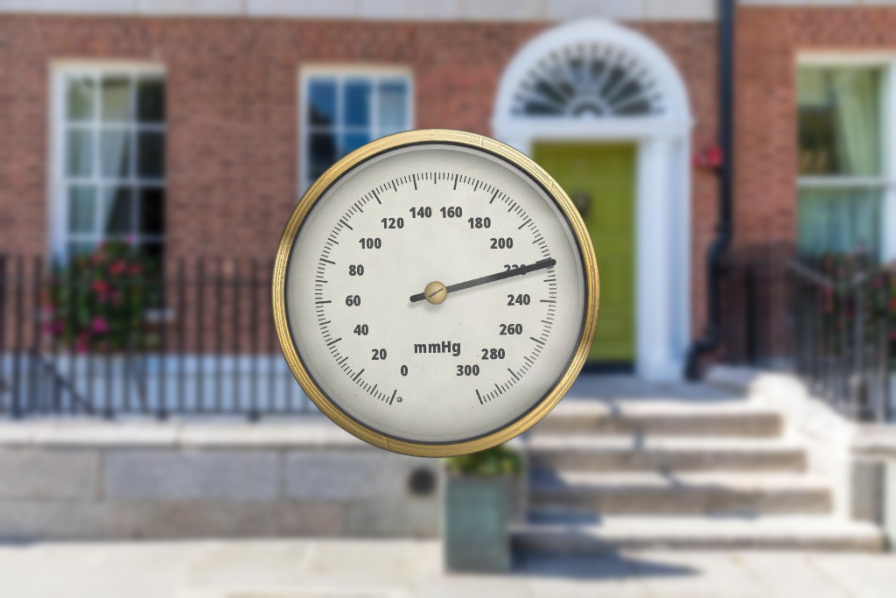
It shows {"value": 222, "unit": "mmHg"}
